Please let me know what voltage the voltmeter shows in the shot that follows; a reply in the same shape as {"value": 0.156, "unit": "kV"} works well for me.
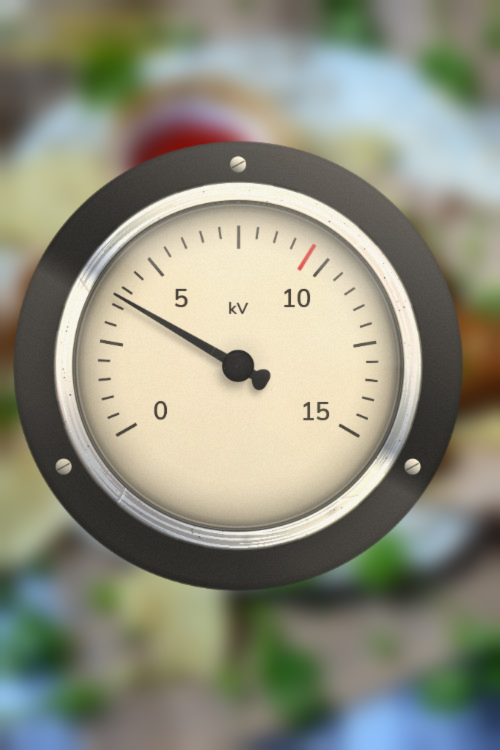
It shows {"value": 3.75, "unit": "kV"}
